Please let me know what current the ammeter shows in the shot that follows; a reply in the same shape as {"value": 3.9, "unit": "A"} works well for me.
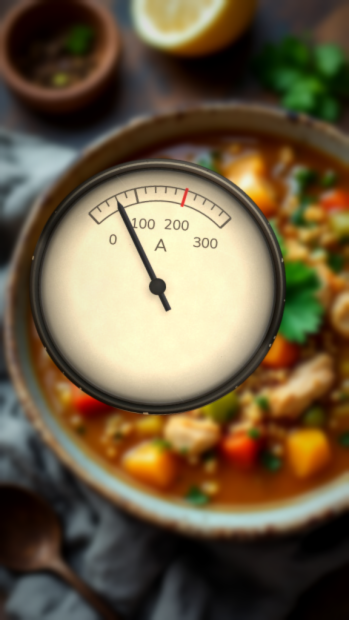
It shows {"value": 60, "unit": "A"}
